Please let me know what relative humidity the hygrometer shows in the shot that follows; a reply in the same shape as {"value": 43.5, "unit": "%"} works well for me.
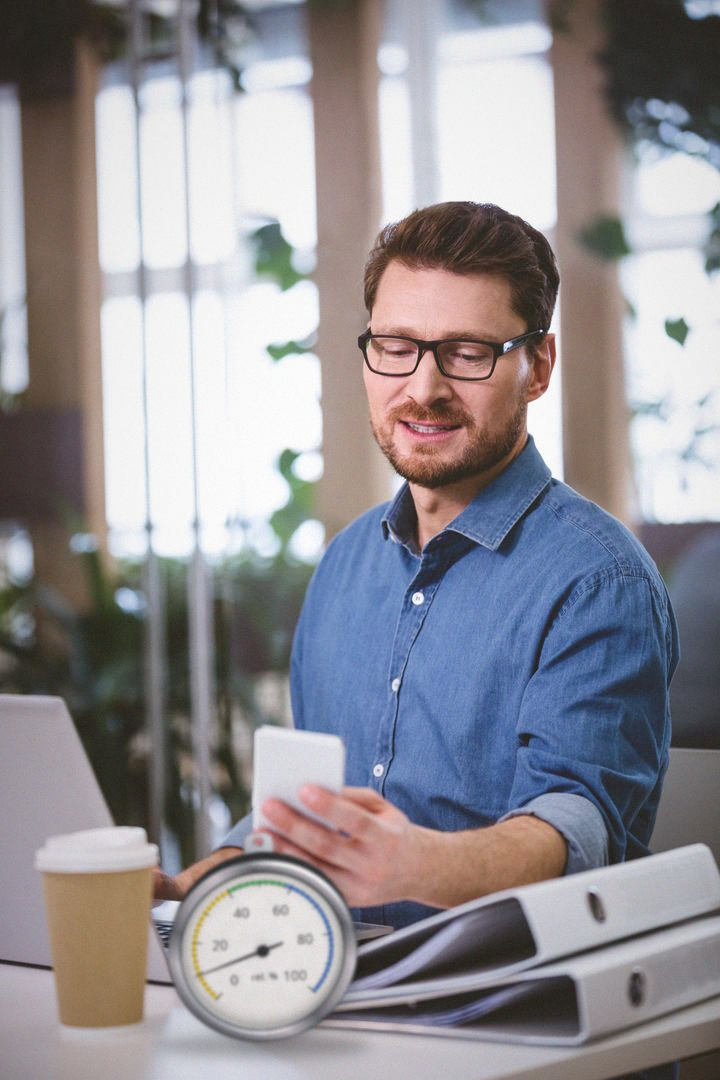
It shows {"value": 10, "unit": "%"}
